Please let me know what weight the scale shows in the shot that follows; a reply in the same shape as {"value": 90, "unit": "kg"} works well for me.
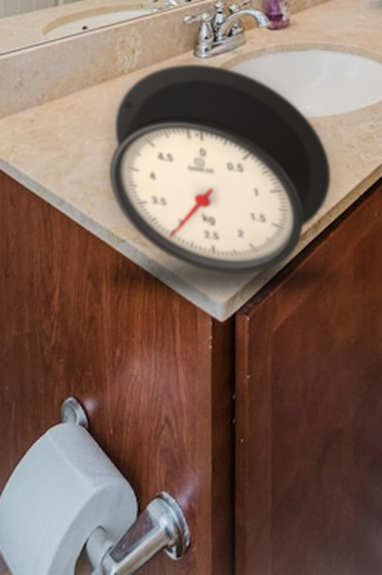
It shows {"value": 3, "unit": "kg"}
